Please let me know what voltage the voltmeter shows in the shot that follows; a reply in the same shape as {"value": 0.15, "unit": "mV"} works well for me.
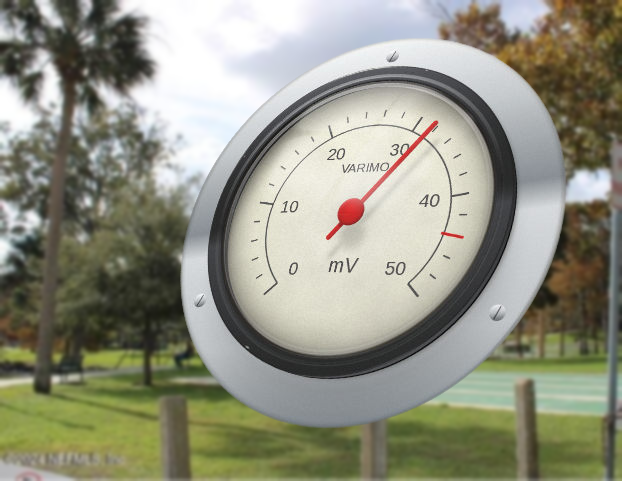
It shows {"value": 32, "unit": "mV"}
